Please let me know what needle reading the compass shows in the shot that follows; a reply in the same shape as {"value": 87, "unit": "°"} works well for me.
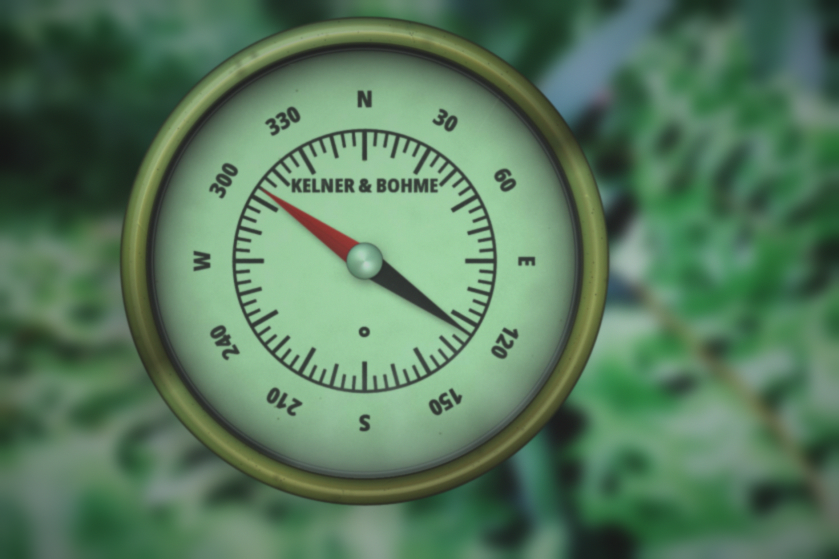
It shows {"value": 305, "unit": "°"}
